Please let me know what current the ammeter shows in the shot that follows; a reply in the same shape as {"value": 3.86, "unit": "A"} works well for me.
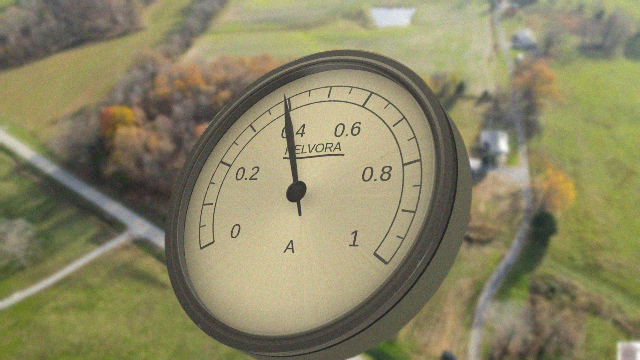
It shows {"value": 0.4, "unit": "A"}
